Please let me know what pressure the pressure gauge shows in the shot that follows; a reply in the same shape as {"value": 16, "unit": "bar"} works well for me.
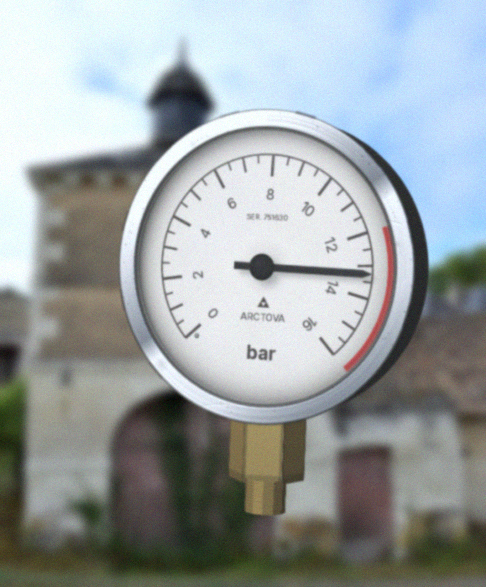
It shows {"value": 13.25, "unit": "bar"}
